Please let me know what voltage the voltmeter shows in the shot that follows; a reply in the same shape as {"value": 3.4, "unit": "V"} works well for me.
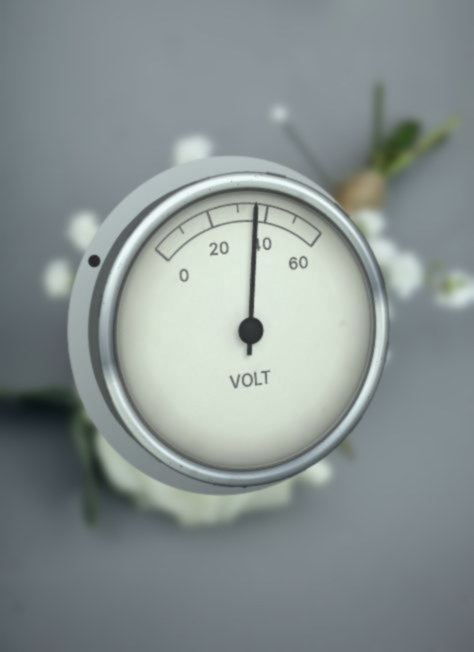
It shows {"value": 35, "unit": "V"}
